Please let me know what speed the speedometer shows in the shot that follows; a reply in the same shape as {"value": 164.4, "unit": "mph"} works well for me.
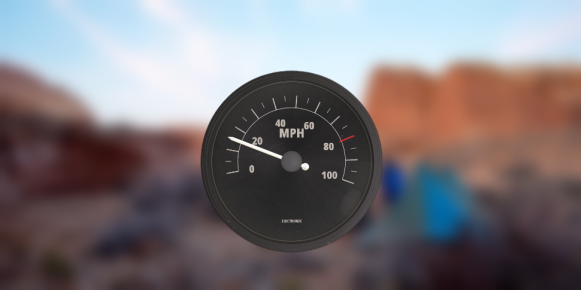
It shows {"value": 15, "unit": "mph"}
